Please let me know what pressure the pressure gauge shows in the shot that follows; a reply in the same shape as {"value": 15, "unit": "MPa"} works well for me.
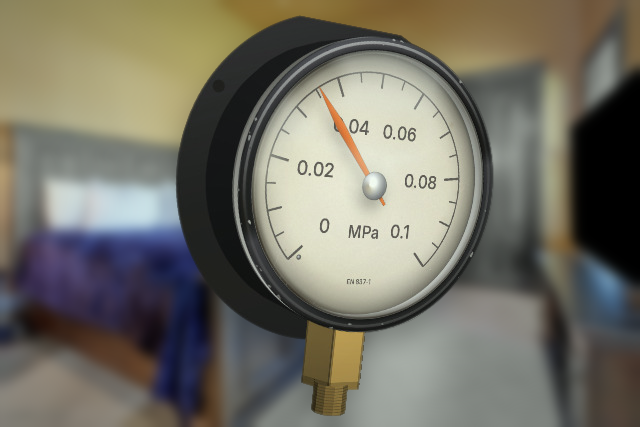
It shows {"value": 0.035, "unit": "MPa"}
